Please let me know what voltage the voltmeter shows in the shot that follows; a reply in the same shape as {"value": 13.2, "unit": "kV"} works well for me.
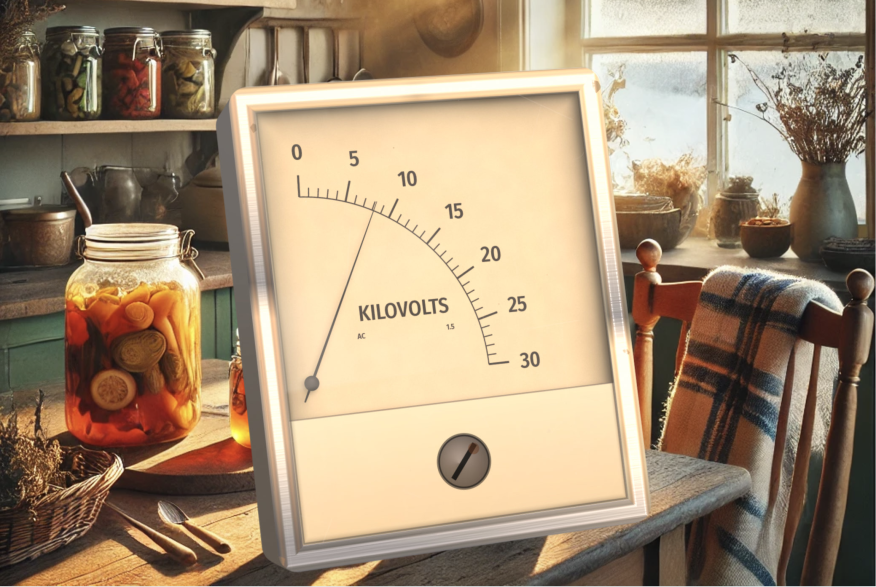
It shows {"value": 8, "unit": "kV"}
